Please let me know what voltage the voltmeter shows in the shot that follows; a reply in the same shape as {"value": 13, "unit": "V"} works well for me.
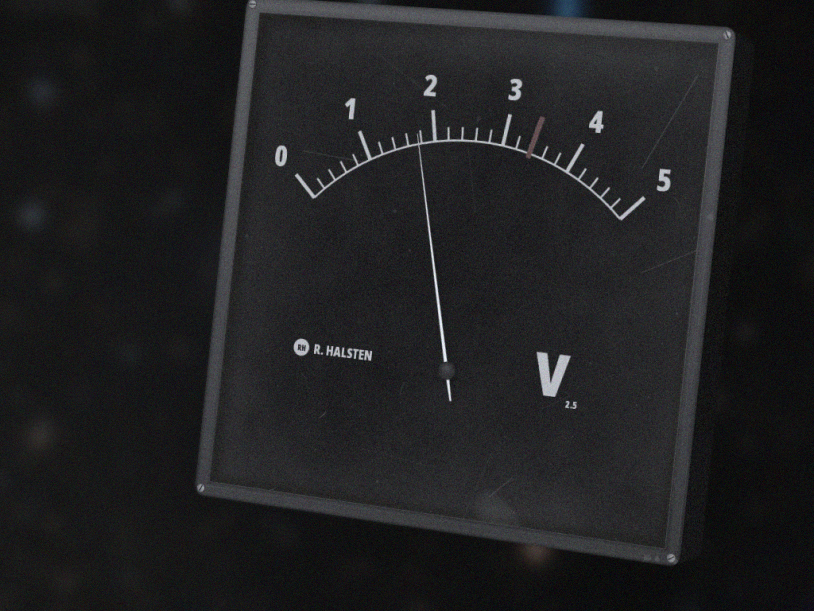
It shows {"value": 1.8, "unit": "V"}
